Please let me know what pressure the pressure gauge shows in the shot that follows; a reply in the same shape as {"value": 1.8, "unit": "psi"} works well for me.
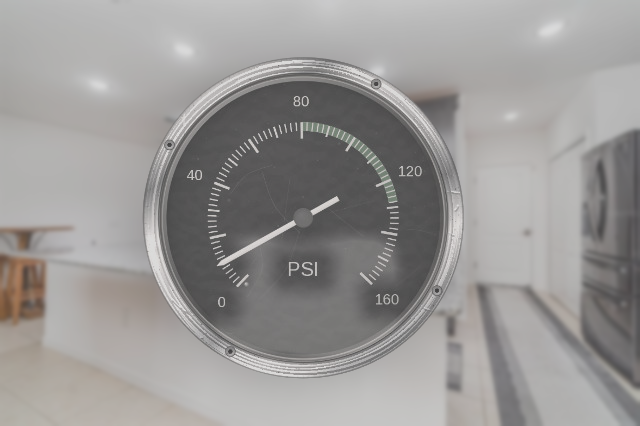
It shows {"value": 10, "unit": "psi"}
